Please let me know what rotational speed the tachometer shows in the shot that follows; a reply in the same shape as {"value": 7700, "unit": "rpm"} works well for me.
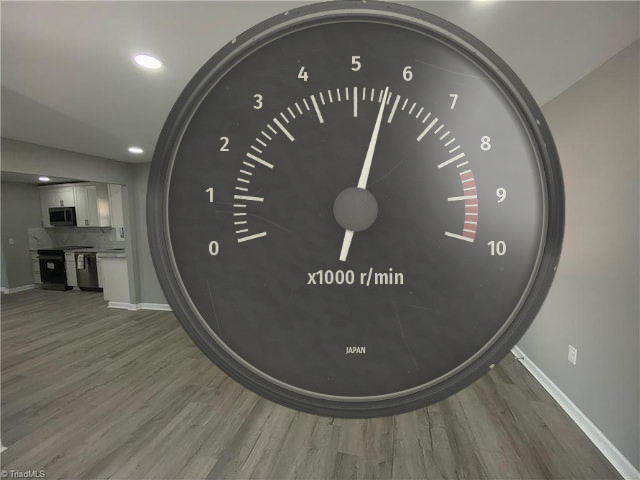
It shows {"value": 5700, "unit": "rpm"}
